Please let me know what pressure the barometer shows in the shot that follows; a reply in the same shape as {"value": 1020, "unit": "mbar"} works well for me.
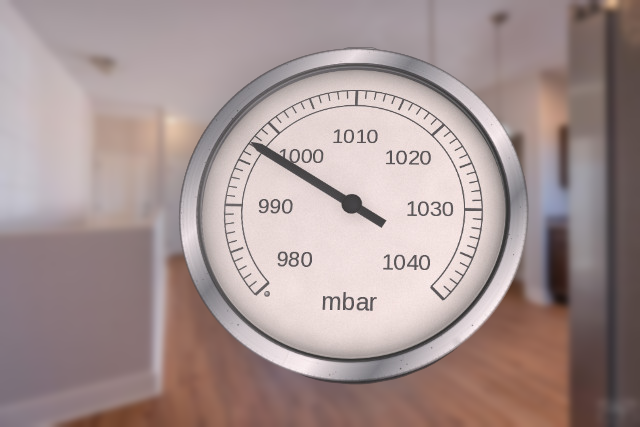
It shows {"value": 997, "unit": "mbar"}
